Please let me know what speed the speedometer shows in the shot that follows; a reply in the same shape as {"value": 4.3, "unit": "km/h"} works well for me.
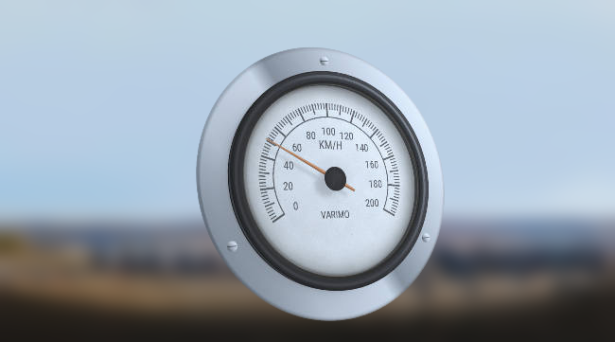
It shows {"value": 50, "unit": "km/h"}
